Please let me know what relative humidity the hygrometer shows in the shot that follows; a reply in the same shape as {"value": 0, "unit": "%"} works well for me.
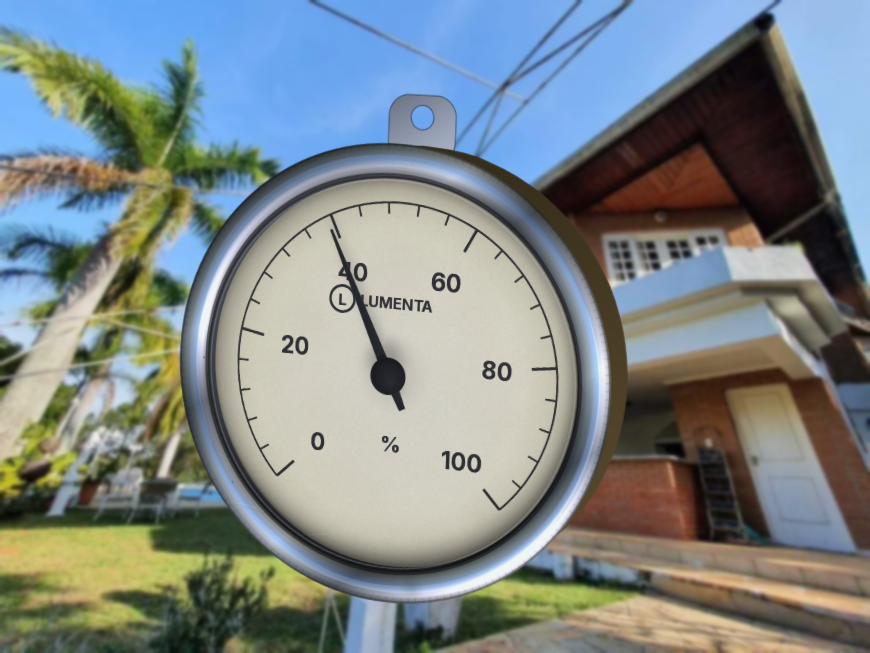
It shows {"value": 40, "unit": "%"}
